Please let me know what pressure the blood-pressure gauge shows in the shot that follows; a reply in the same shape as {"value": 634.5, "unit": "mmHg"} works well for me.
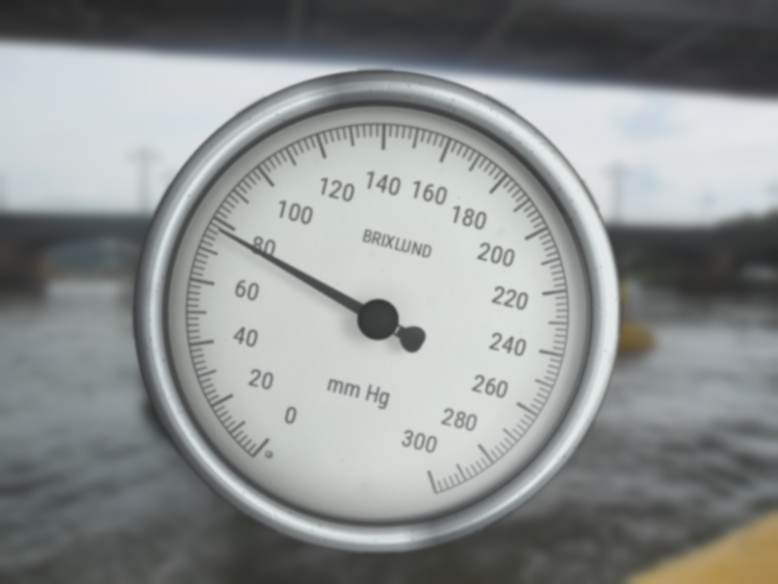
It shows {"value": 78, "unit": "mmHg"}
